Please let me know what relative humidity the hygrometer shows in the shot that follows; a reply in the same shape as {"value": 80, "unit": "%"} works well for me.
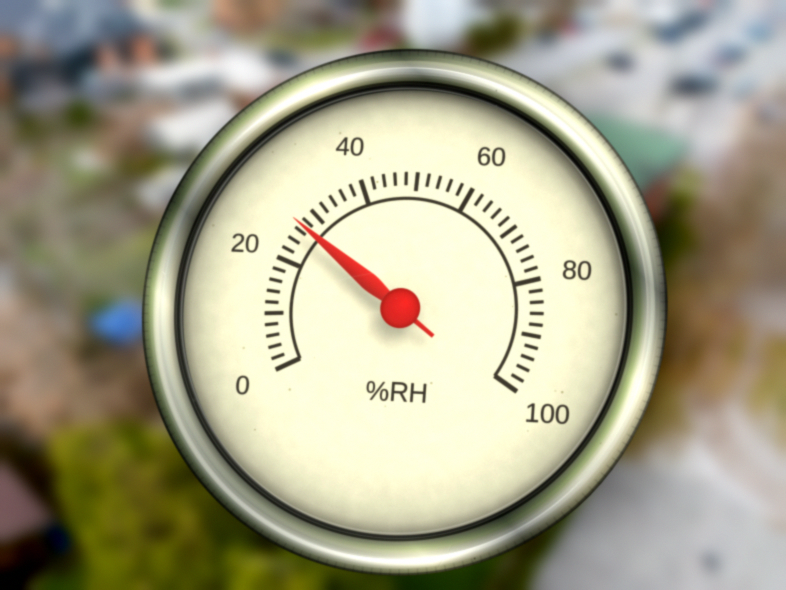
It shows {"value": 27, "unit": "%"}
